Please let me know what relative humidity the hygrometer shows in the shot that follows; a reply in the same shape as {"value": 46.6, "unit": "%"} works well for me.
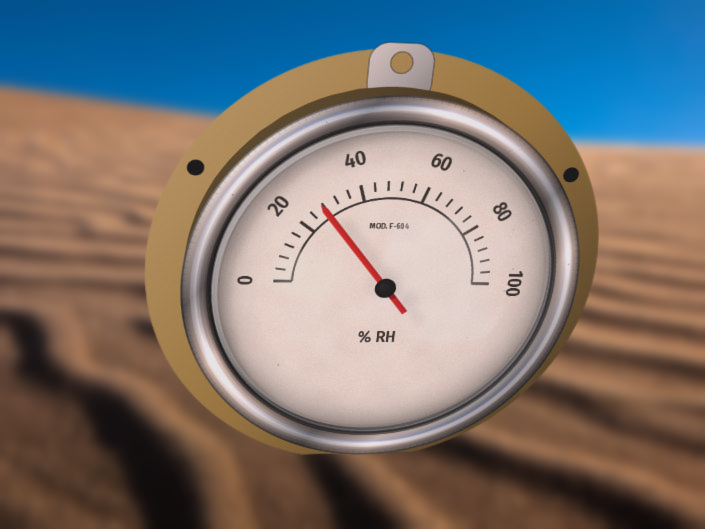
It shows {"value": 28, "unit": "%"}
